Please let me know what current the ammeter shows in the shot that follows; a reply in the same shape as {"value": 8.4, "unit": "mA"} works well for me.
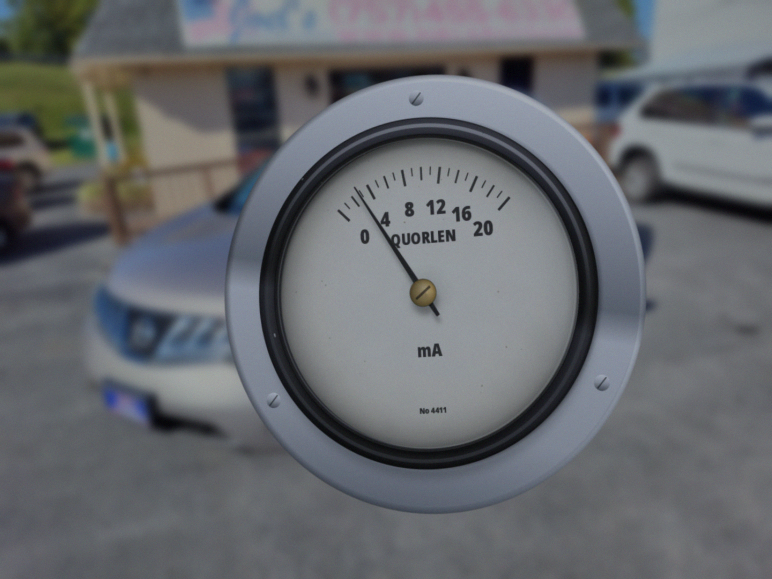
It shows {"value": 3, "unit": "mA"}
